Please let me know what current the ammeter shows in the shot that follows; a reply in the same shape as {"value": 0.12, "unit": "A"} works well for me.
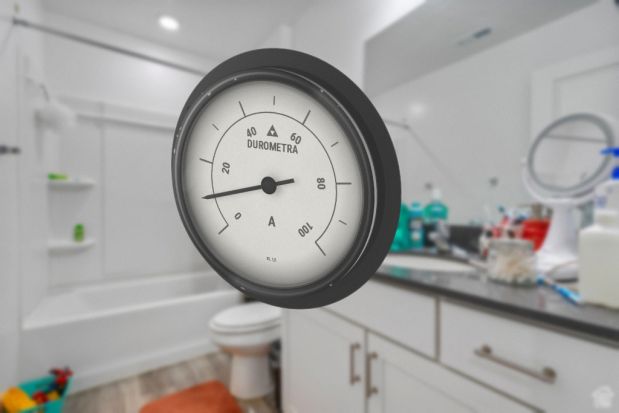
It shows {"value": 10, "unit": "A"}
